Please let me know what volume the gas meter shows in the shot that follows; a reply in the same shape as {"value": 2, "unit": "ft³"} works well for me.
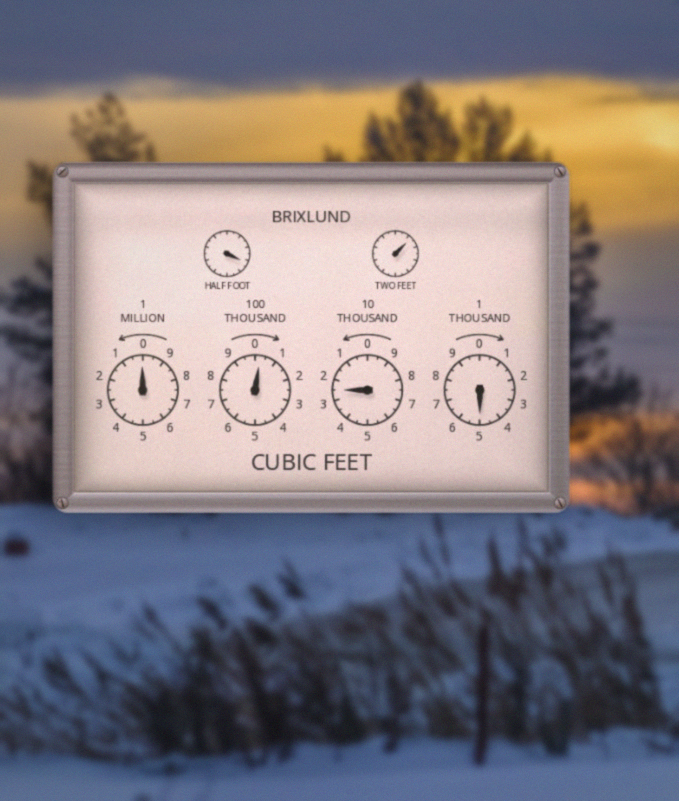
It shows {"value": 2500, "unit": "ft³"}
